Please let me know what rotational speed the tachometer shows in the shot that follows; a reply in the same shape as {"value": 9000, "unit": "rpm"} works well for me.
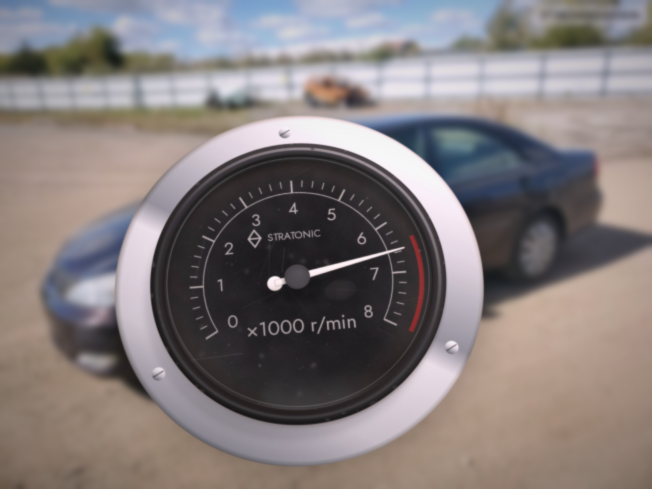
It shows {"value": 6600, "unit": "rpm"}
